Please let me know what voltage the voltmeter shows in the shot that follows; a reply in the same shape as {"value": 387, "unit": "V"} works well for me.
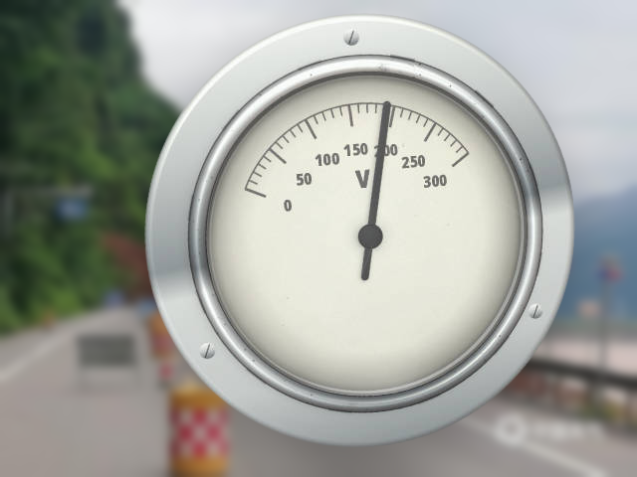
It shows {"value": 190, "unit": "V"}
